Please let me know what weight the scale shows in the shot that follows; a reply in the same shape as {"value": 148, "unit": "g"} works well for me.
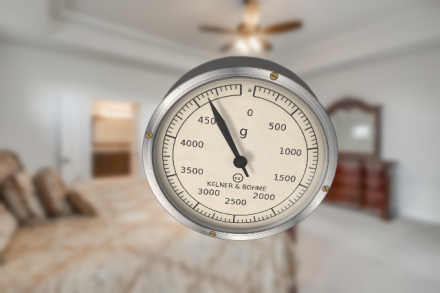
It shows {"value": 4650, "unit": "g"}
